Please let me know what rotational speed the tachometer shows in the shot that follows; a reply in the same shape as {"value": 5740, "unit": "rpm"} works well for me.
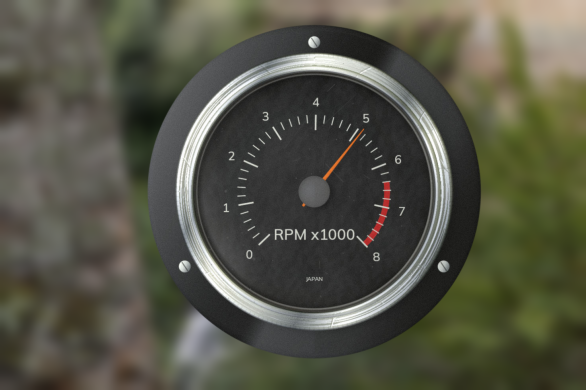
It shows {"value": 5100, "unit": "rpm"}
